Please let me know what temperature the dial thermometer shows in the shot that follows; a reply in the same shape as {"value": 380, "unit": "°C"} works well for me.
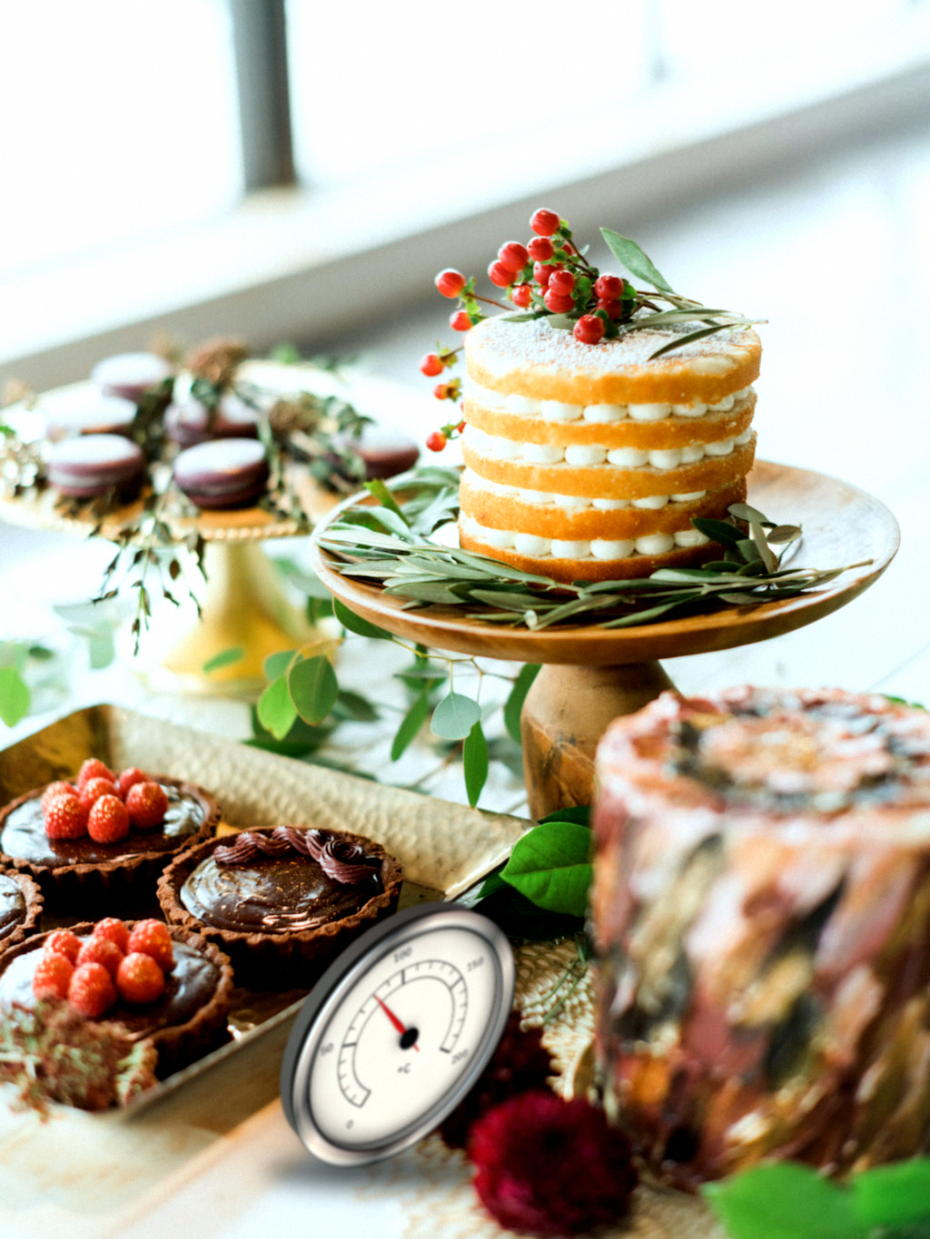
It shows {"value": 80, "unit": "°C"}
